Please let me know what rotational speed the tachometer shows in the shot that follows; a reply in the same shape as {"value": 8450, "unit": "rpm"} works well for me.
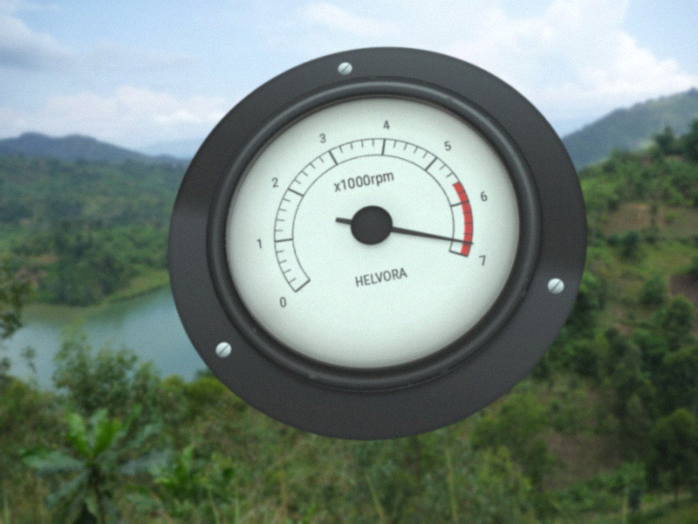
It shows {"value": 6800, "unit": "rpm"}
